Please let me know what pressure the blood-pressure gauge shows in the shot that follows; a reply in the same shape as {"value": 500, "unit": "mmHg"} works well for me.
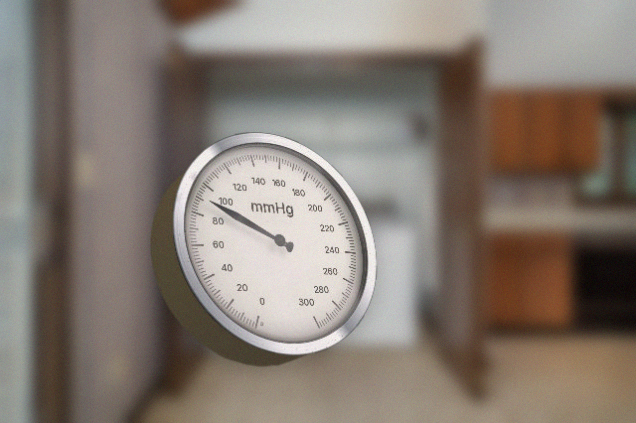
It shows {"value": 90, "unit": "mmHg"}
